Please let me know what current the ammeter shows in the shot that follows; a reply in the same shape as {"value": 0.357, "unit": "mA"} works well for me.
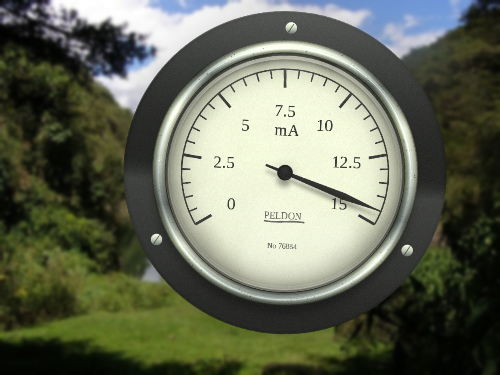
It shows {"value": 14.5, "unit": "mA"}
